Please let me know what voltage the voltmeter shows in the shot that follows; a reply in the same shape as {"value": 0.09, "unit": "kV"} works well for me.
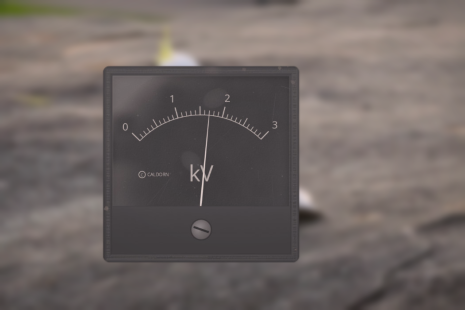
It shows {"value": 1.7, "unit": "kV"}
